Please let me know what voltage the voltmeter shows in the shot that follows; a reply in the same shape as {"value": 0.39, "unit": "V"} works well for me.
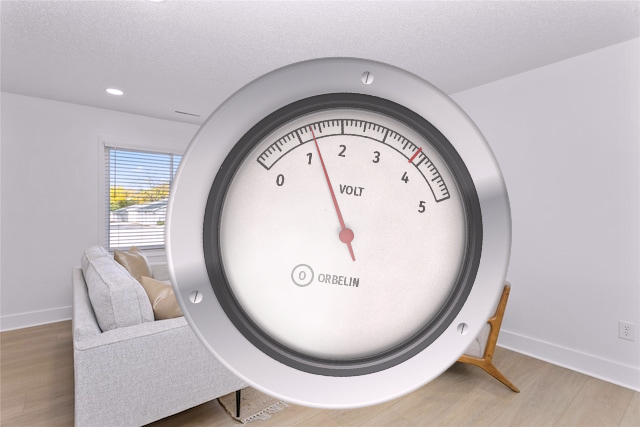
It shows {"value": 1.3, "unit": "V"}
